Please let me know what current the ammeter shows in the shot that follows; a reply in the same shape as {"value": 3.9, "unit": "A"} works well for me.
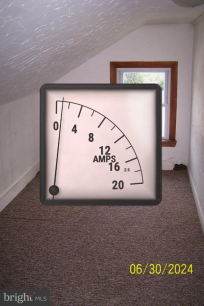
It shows {"value": 1, "unit": "A"}
